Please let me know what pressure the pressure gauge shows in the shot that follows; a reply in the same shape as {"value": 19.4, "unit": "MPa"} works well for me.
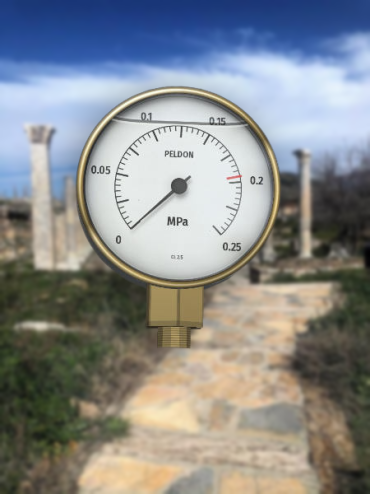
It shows {"value": 0, "unit": "MPa"}
